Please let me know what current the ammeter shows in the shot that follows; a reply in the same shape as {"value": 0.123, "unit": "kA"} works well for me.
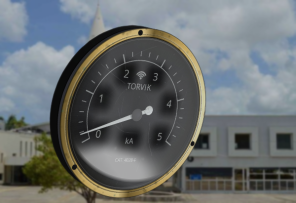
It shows {"value": 0.2, "unit": "kA"}
